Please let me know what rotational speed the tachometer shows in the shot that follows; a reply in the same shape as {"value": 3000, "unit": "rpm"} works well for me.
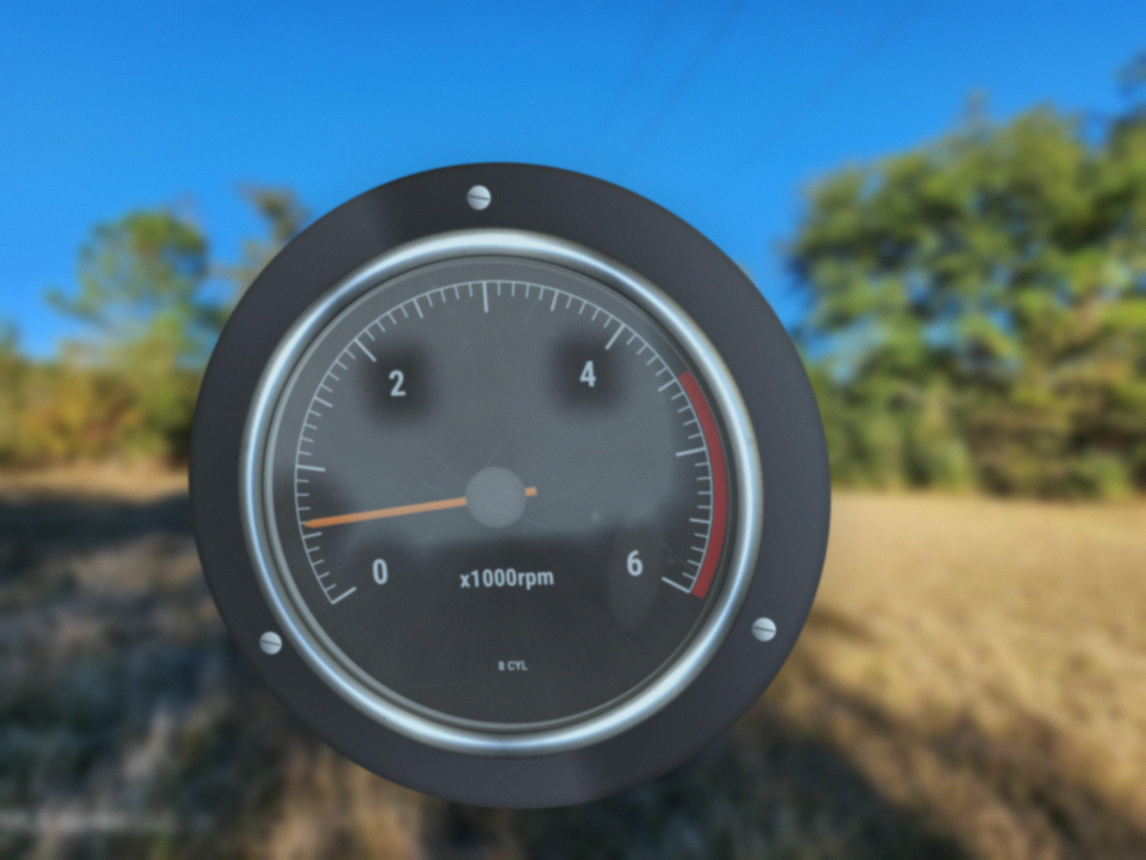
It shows {"value": 600, "unit": "rpm"}
